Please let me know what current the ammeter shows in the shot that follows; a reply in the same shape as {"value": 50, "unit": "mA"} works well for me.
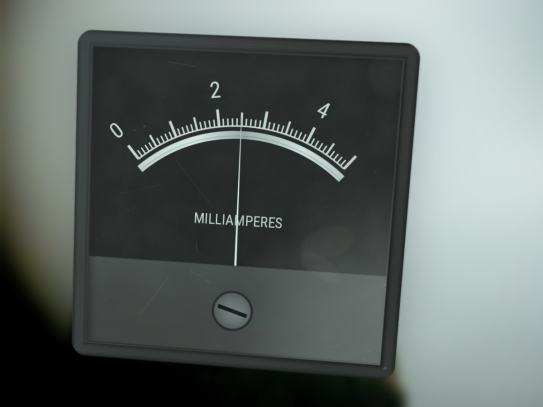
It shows {"value": 2.5, "unit": "mA"}
